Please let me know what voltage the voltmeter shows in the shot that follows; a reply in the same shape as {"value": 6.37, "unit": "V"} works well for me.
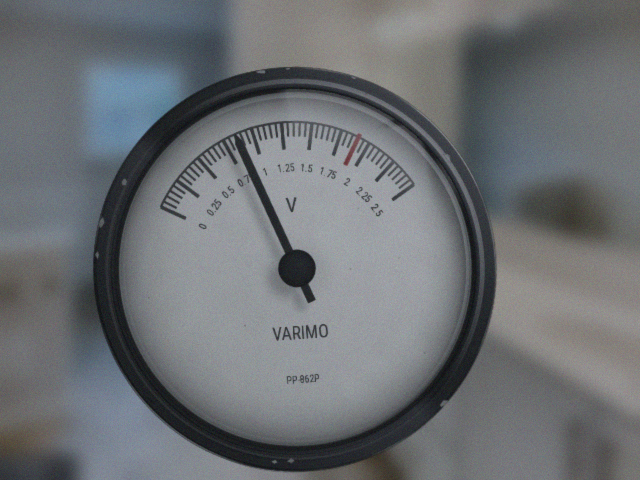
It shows {"value": 0.85, "unit": "V"}
